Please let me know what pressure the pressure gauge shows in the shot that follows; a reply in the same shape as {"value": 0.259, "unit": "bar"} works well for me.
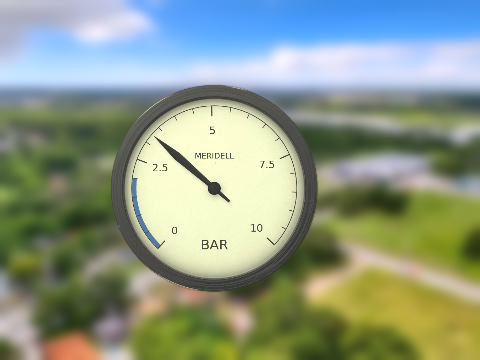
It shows {"value": 3.25, "unit": "bar"}
